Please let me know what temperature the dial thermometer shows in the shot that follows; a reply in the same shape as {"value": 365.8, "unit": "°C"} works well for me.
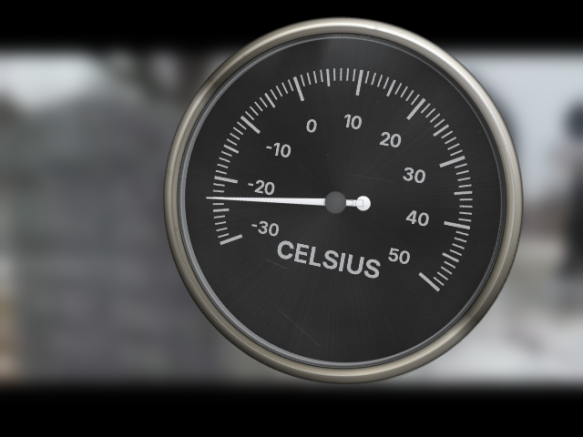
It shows {"value": -23, "unit": "°C"}
